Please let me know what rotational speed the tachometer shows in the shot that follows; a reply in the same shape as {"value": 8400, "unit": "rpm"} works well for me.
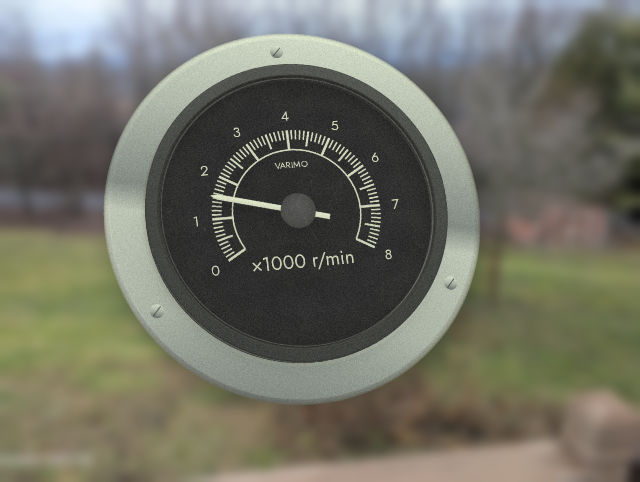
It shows {"value": 1500, "unit": "rpm"}
